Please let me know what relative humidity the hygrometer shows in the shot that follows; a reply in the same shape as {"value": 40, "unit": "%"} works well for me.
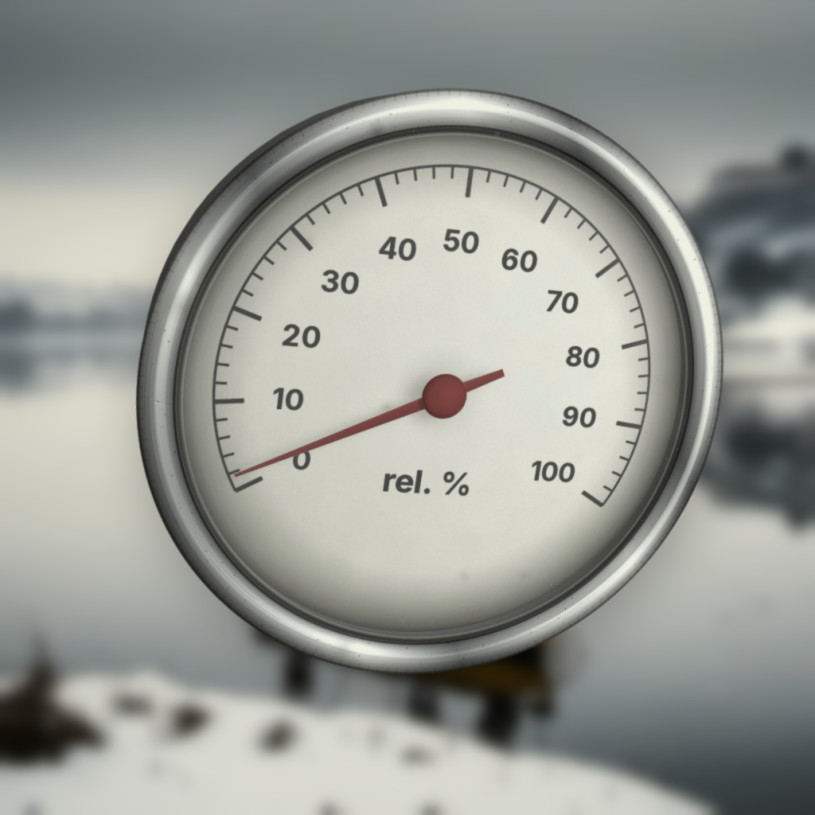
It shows {"value": 2, "unit": "%"}
